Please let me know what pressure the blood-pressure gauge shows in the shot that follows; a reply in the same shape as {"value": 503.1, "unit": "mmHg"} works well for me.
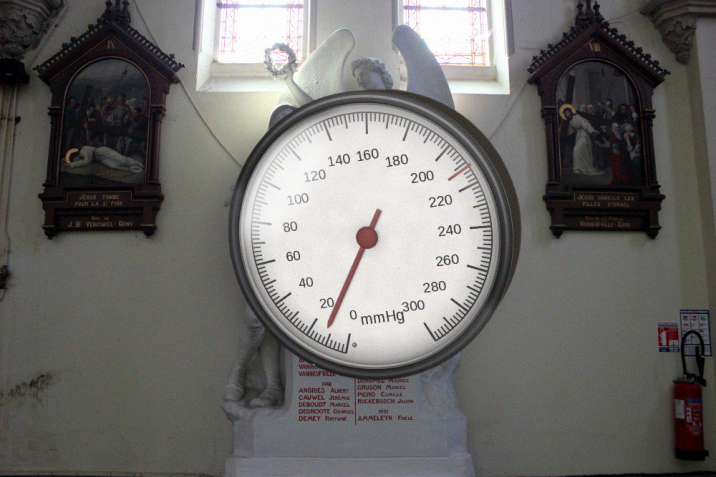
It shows {"value": 12, "unit": "mmHg"}
